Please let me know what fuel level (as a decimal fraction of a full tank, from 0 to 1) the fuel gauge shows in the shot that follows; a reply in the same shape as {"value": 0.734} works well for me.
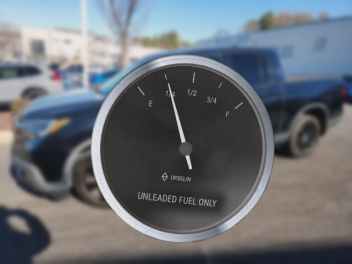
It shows {"value": 0.25}
